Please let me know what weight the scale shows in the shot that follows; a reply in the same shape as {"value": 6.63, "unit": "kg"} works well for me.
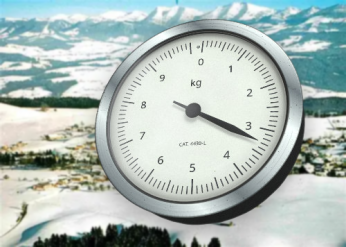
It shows {"value": 3.3, "unit": "kg"}
